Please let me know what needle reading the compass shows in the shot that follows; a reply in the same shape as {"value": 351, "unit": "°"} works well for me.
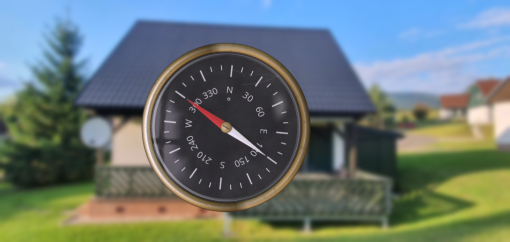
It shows {"value": 300, "unit": "°"}
